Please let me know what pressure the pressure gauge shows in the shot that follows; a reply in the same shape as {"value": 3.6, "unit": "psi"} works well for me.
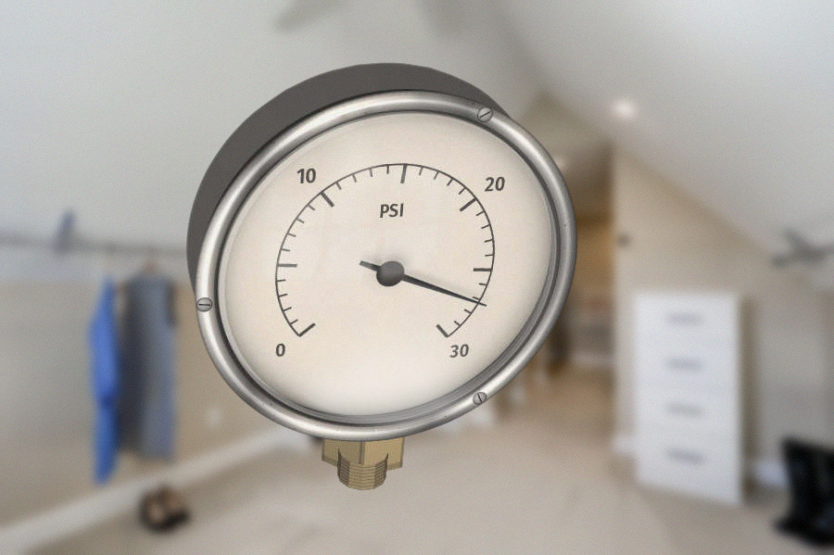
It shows {"value": 27, "unit": "psi"}
